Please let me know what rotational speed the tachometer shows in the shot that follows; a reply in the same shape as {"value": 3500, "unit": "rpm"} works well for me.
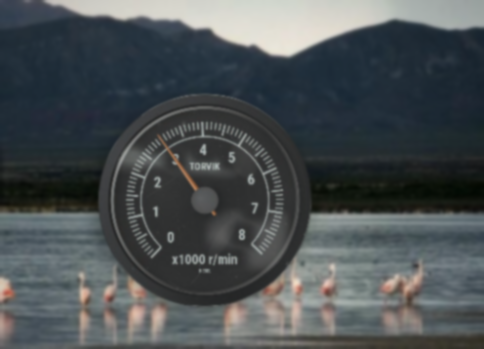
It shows {"value": 3000, "unit": "rpm"}
